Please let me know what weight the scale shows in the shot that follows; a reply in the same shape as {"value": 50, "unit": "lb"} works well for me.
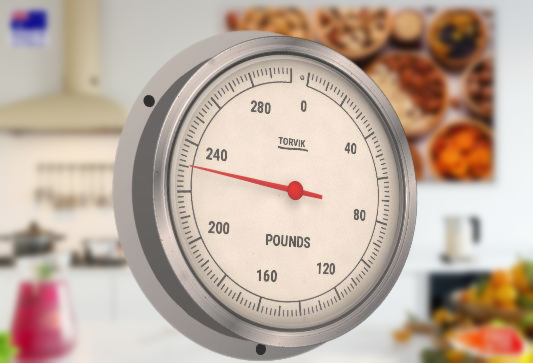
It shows {"value": 230, "unit": "lb"}
